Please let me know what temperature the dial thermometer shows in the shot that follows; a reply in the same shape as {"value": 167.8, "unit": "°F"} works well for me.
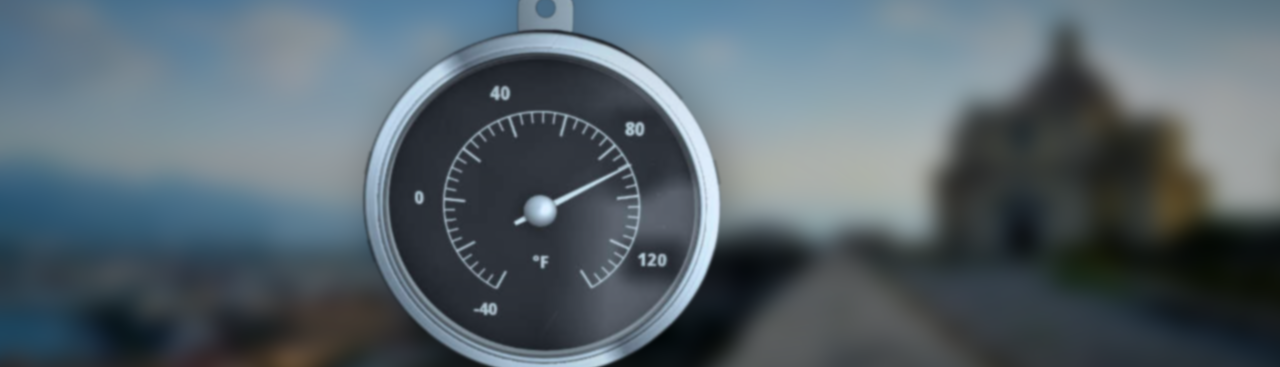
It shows {"value": 88, "unit": "°F"}
